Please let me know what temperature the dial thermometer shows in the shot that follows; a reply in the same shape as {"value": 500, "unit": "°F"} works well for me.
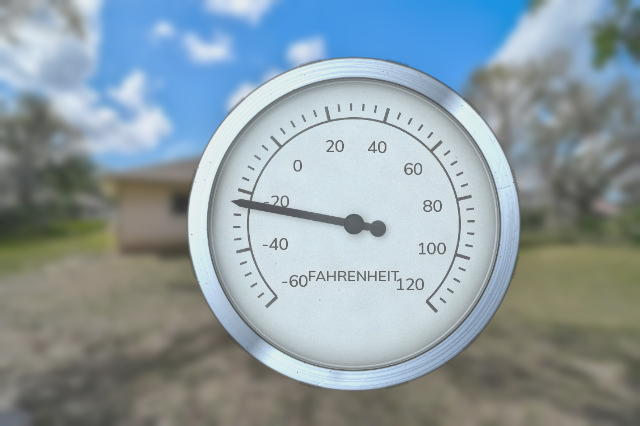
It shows {"value": -24, "unit": "°F"}
